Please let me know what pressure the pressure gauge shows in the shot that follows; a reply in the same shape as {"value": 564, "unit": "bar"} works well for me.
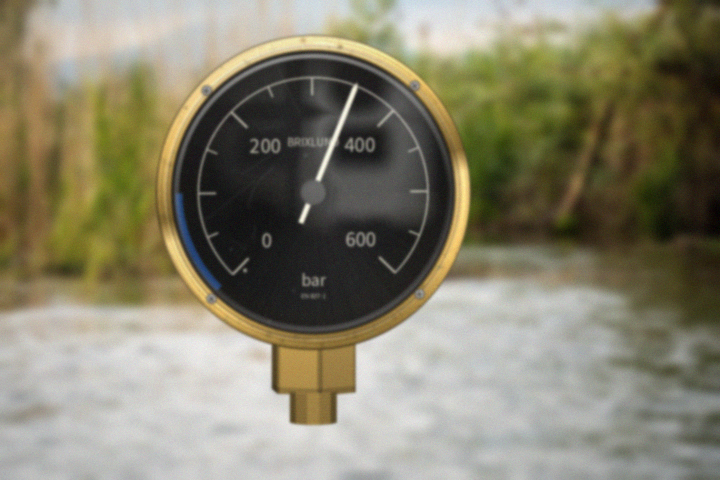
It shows {"value": 350, "unit": "bar"}
